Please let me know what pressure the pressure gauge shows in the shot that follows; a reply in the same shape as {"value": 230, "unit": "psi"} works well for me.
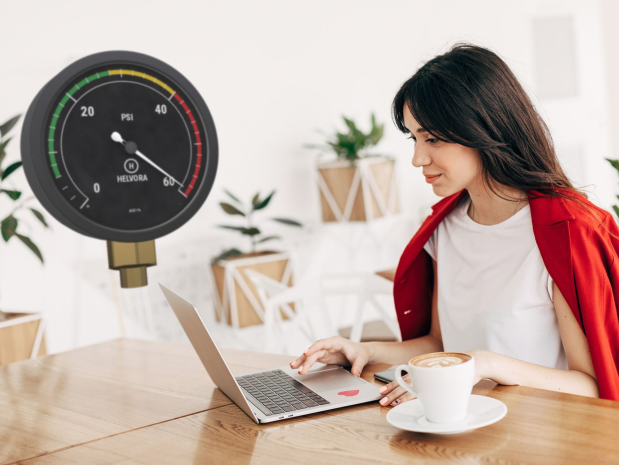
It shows {"value": 59, "unit": "psi"}
